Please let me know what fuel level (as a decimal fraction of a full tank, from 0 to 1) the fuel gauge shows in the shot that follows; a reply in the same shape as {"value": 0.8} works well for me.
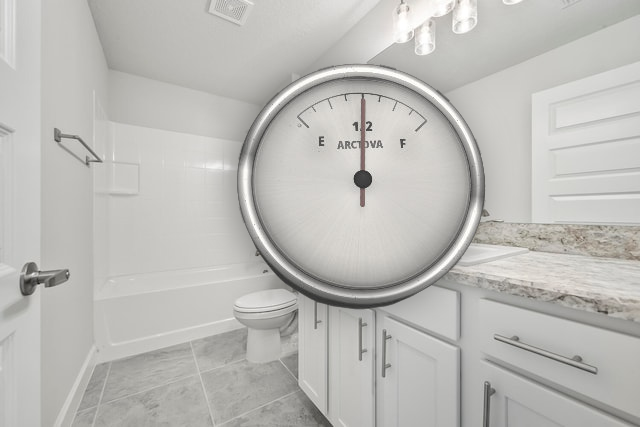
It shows {"value": 0.5}
